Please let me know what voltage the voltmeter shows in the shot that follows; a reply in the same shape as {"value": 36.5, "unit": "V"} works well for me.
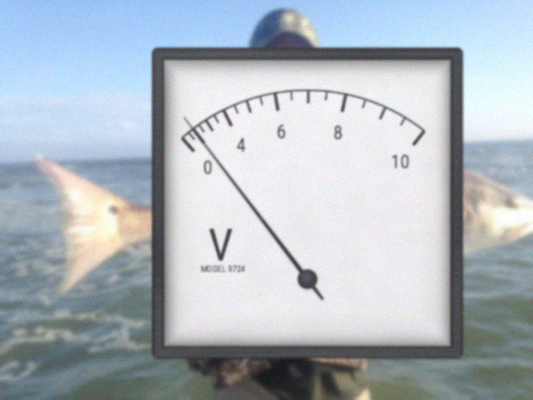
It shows {"value": 2, "unit": "V"}
